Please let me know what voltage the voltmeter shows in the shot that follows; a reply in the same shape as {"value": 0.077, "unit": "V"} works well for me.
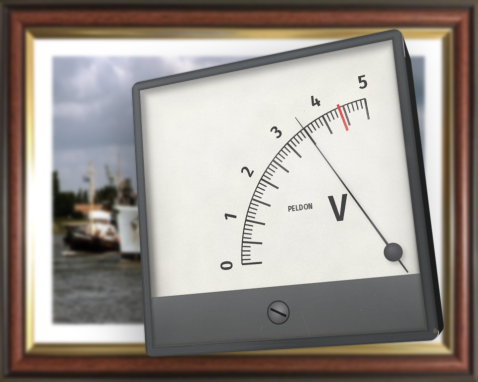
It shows {"value": 3.5, "unit": "V"}
